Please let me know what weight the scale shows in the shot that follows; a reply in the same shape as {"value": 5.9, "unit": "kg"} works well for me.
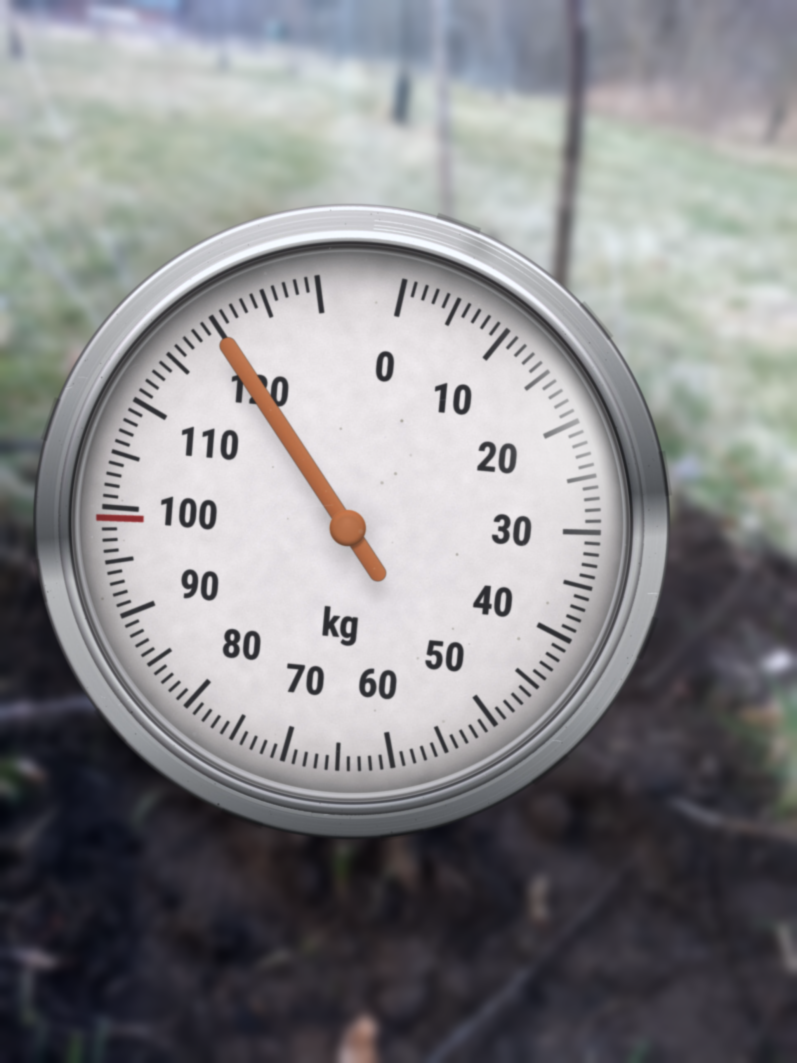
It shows {"value": 120, "unit": "kg"}
